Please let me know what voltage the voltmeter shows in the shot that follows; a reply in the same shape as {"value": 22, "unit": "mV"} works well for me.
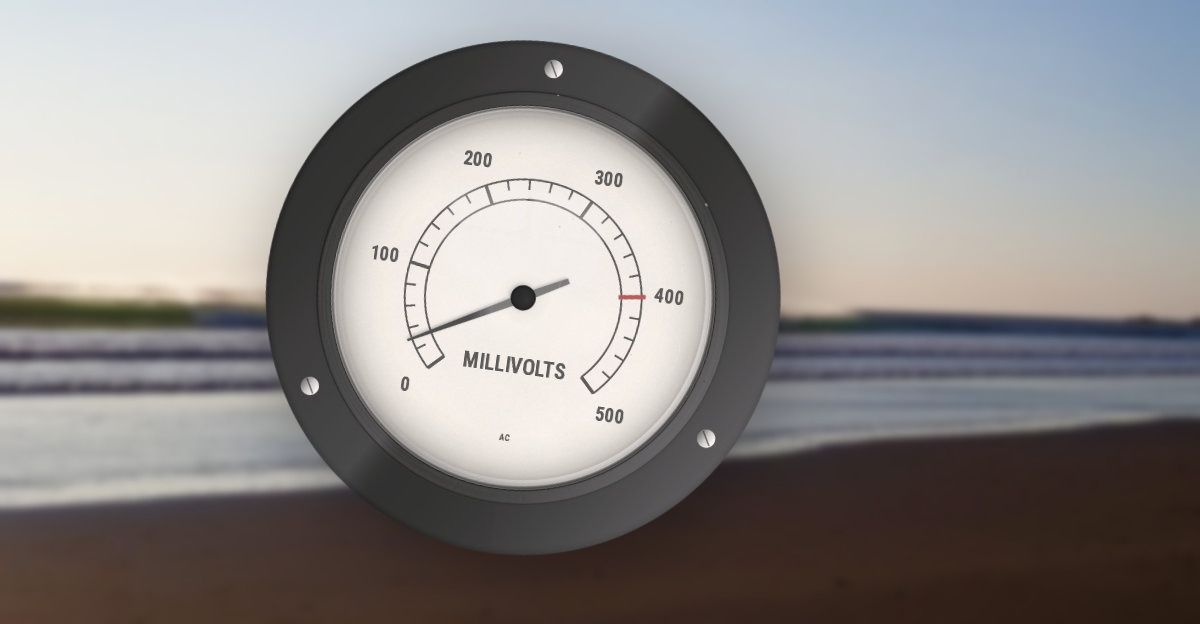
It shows {"value": 30, "unit": "mV"}
